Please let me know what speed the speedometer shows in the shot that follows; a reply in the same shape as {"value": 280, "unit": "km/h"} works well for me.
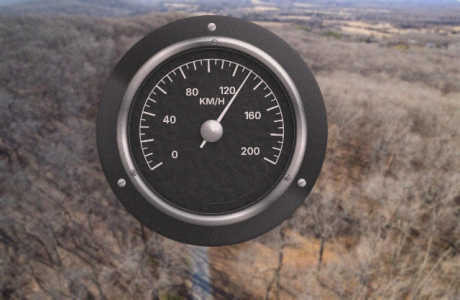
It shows {"value": 130, "unit": "km/h"}
